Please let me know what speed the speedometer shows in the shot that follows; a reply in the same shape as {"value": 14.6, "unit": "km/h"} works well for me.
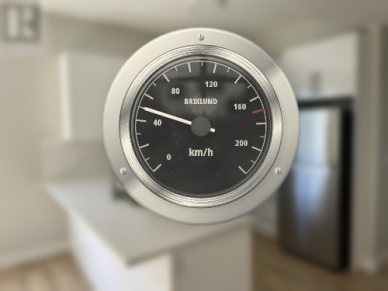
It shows {"value": 50, "unit": "km/h"}
